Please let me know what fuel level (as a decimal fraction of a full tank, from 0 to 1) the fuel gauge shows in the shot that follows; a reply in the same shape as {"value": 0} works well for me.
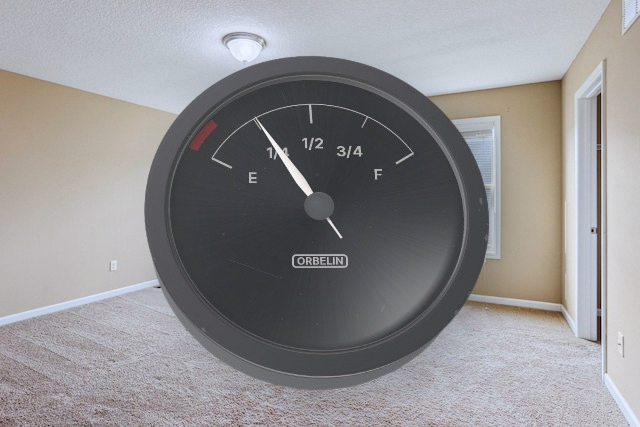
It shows {"value": 0.25}
